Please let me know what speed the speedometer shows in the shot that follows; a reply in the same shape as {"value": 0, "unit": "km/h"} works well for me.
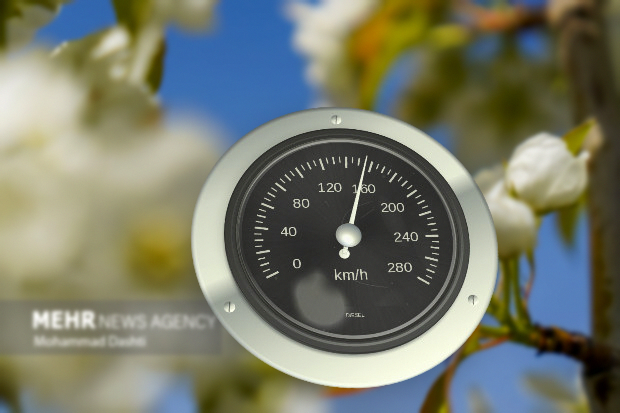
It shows {"value": 155, "unit": "km/h"}
